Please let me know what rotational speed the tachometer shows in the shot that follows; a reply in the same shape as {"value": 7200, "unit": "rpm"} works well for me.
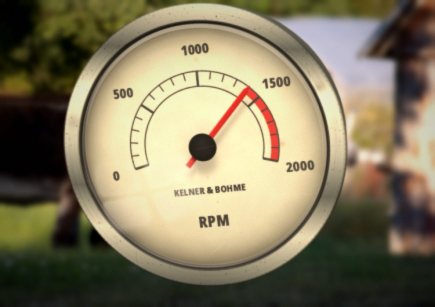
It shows {"value": 1400, "unit": "rpm"}
